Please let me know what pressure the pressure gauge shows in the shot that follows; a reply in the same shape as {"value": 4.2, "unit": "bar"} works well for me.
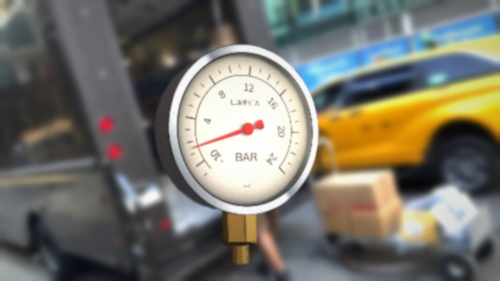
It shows {"value": 1.5, "unit": "bar"}
